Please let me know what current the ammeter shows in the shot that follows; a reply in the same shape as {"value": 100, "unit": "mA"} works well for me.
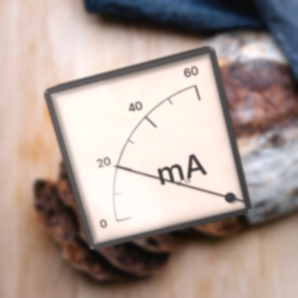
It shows {"value": 20, "unit": "mA"}
